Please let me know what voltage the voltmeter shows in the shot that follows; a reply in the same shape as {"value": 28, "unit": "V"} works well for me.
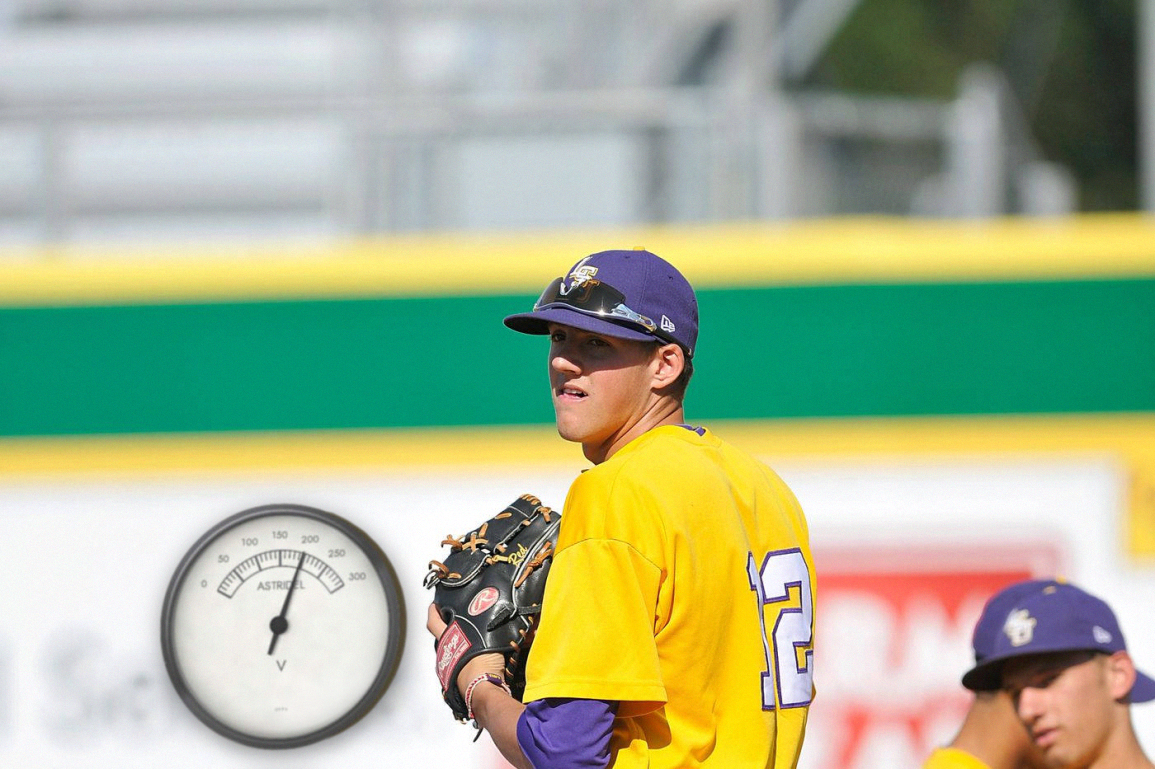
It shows {"value": 200, "unit": "V"}
